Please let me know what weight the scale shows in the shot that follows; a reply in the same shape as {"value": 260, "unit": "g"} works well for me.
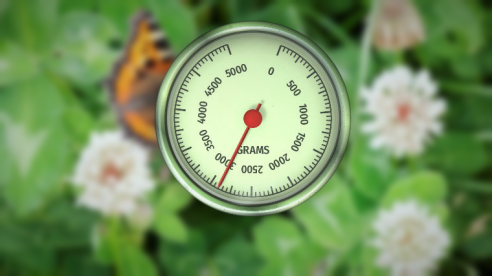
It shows {"value": 2900, "unit": "g"}
